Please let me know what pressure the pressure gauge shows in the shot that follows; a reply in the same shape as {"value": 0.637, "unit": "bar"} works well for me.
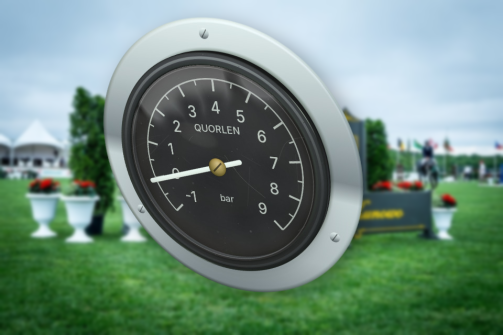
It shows {"value": 0, "unit": "bar"}
